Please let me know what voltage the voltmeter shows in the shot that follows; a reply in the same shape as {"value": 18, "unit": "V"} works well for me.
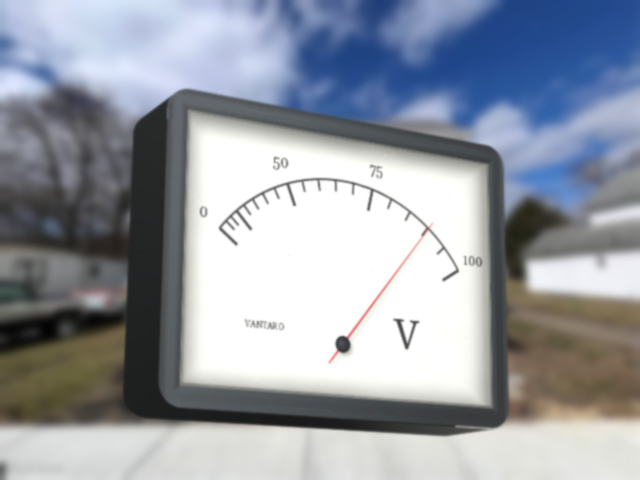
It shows {"value": 90, "unit": "V"}
